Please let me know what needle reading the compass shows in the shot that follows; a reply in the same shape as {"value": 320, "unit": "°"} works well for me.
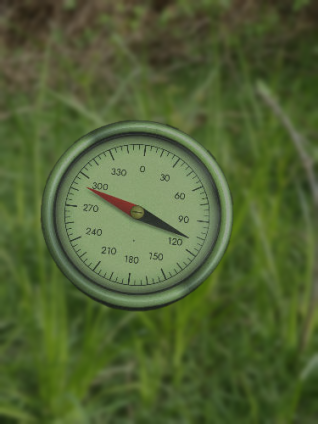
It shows {"value": 290, "unit": "°"}
